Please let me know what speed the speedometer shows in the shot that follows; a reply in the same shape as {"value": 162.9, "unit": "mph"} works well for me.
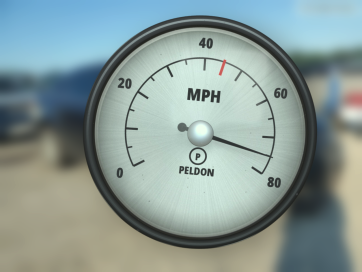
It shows {"value": 75, "unit": "mph"}
